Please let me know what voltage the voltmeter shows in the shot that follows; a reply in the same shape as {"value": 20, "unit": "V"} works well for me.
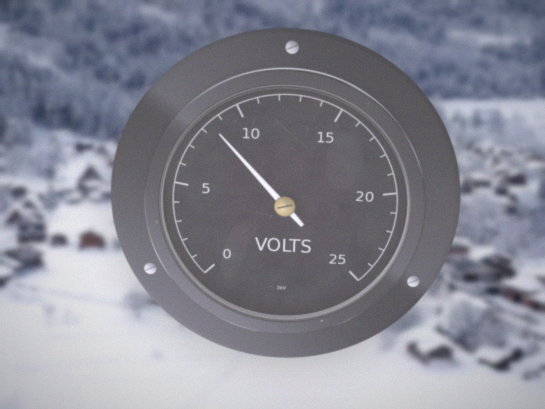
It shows {"value": 8.5, "unit": "V"}
